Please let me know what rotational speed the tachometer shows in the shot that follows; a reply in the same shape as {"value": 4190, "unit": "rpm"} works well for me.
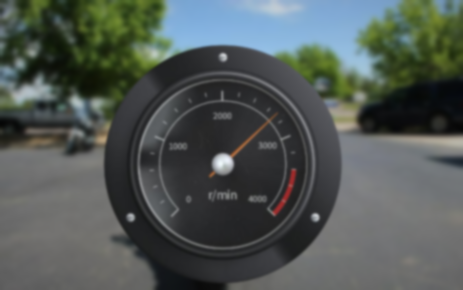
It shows {"value": 2700, "unit": "rpm"}
